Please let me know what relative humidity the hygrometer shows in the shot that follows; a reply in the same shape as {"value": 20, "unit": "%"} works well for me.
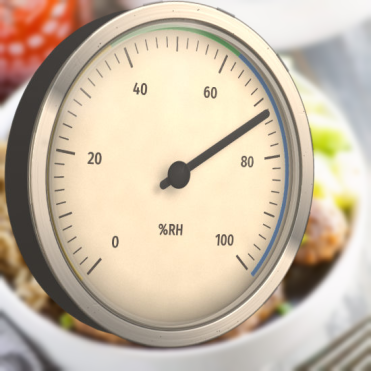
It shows {"value": 72, "unit": "%"}
